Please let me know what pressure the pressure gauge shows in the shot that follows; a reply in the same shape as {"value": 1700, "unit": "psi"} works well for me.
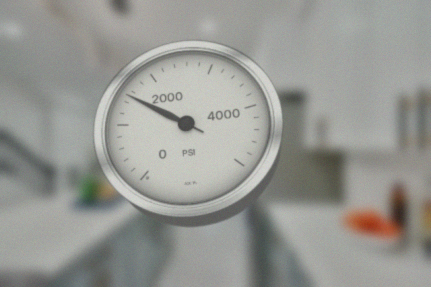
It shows {"value": 1500, "unit": "psi"}
